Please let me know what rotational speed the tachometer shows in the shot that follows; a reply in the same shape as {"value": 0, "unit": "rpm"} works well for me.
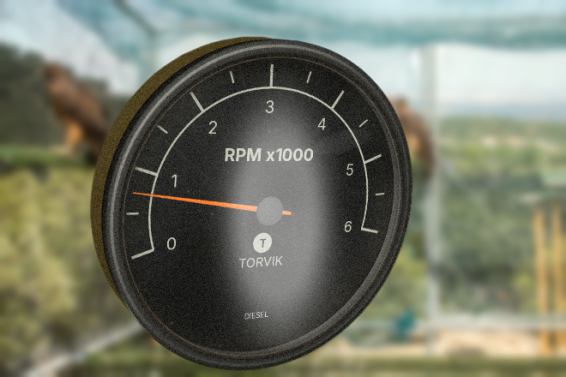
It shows {"value": 750, "unit": "rpm"}
